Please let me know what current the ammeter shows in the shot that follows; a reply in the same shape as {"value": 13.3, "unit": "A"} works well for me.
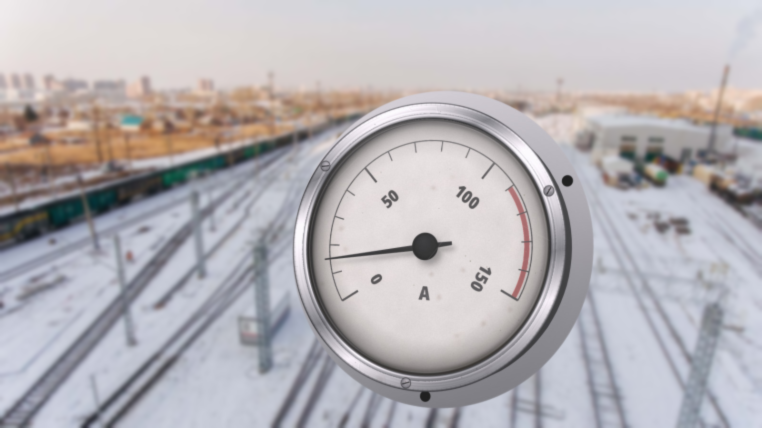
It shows {"value": 15, "unit": "A"}
